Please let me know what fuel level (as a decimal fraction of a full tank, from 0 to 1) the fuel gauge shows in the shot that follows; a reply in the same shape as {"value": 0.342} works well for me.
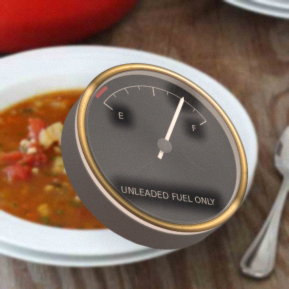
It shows {"value": 0.75}
